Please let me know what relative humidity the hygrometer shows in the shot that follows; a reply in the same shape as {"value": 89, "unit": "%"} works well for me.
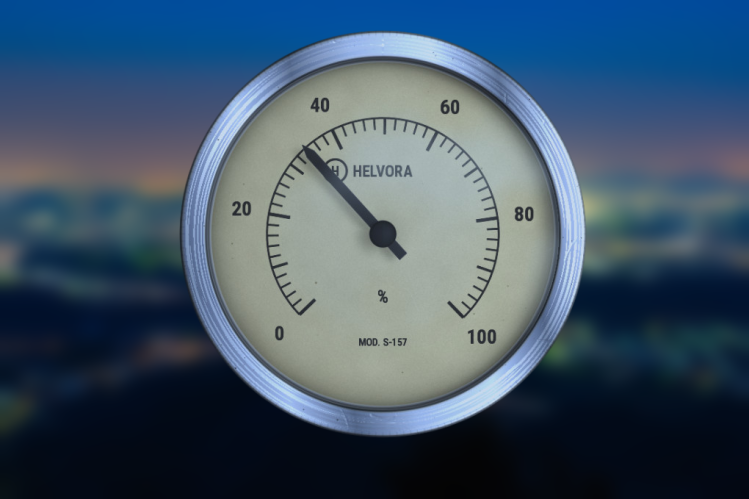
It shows {"value": 34, "unit": "%"}
